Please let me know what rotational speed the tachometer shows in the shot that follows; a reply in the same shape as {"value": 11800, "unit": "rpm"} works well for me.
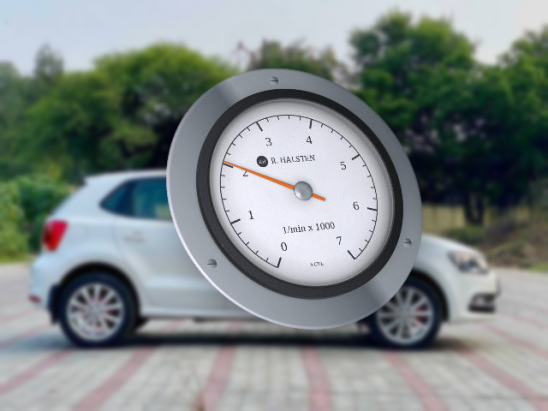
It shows {"value": 2000, "unit": "rpm"}
